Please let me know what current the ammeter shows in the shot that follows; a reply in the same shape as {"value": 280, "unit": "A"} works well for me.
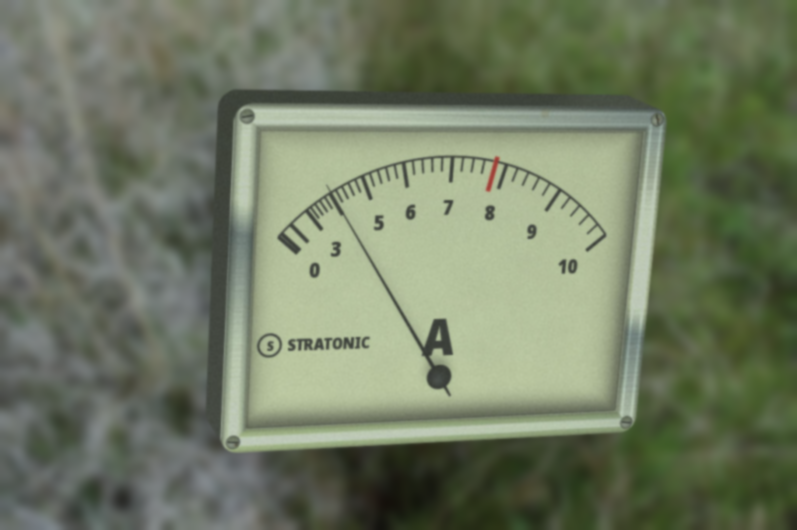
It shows {"value": 4, "unit": "A"}
